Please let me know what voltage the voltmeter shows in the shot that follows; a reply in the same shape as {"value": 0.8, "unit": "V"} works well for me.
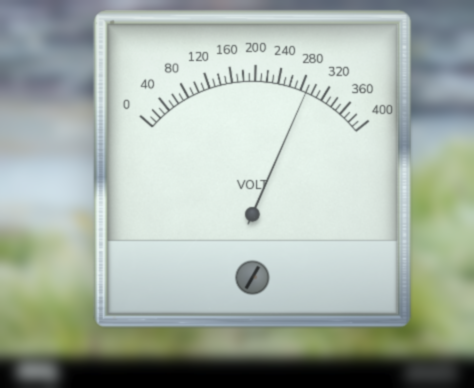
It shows {"value": 290, "unit": "V"}
